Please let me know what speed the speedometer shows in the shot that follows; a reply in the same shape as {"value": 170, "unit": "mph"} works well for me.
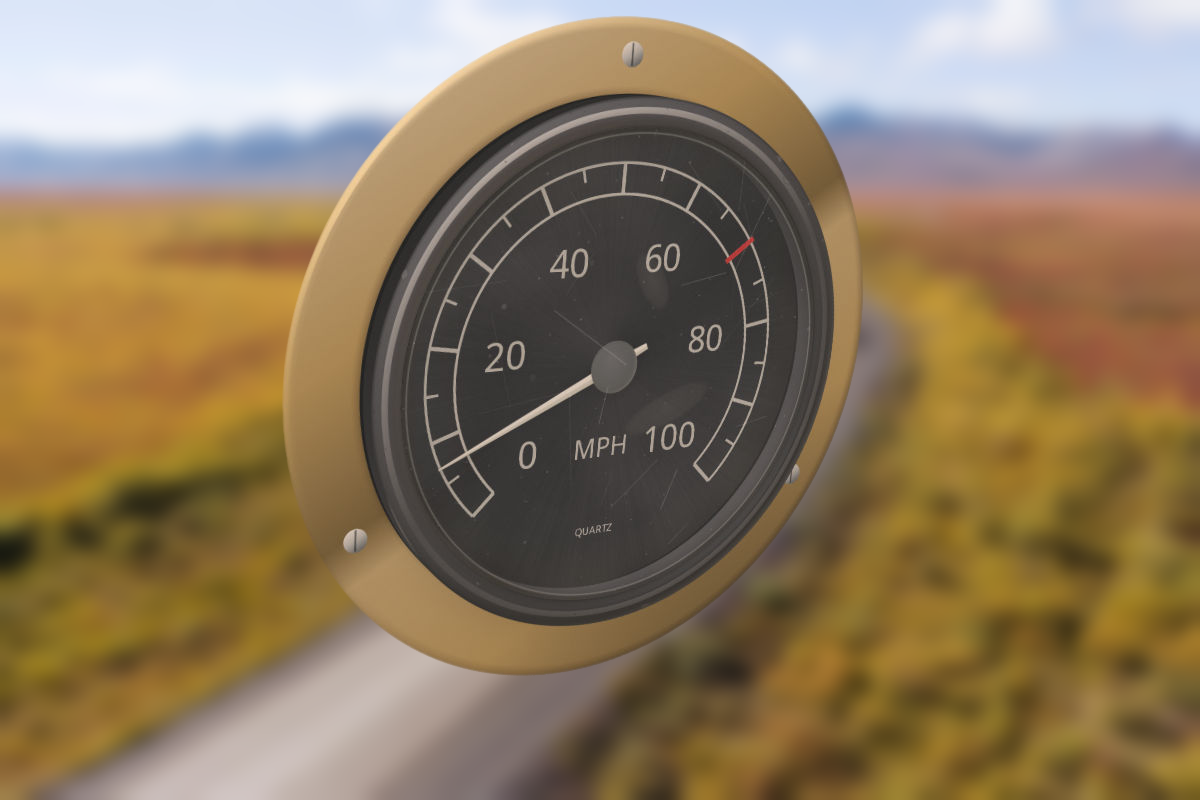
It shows {"value": 7.5, "unit": "mph"}
